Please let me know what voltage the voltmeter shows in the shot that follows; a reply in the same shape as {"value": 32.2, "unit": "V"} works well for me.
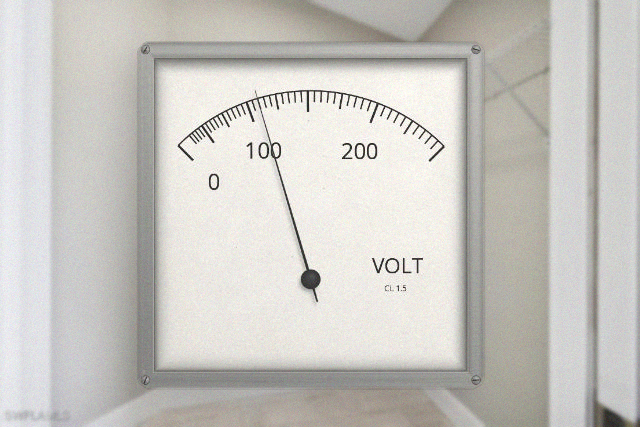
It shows {"value": 110, "unit": "V"}
